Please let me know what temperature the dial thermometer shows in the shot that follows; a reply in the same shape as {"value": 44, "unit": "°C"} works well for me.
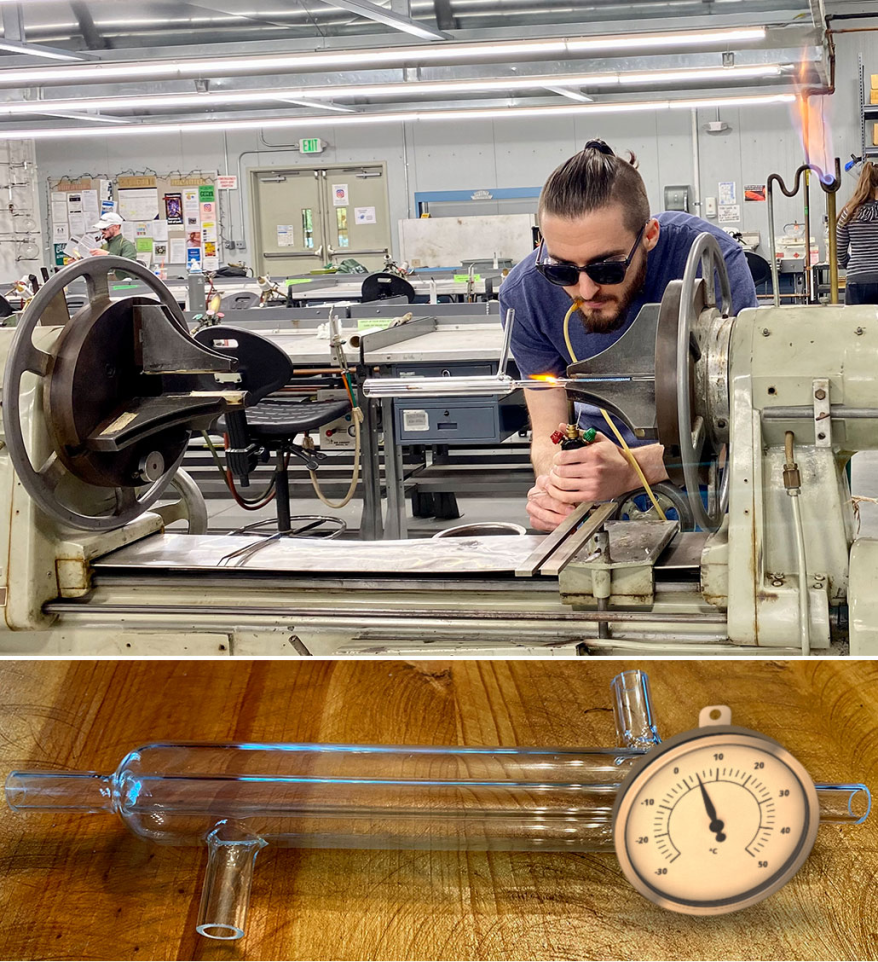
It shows {"value": 4, "unit": "°C"}
